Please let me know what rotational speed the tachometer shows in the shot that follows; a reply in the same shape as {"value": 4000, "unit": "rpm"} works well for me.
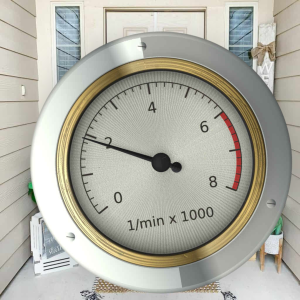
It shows {"value": 1900, "unit": "rpm"}
